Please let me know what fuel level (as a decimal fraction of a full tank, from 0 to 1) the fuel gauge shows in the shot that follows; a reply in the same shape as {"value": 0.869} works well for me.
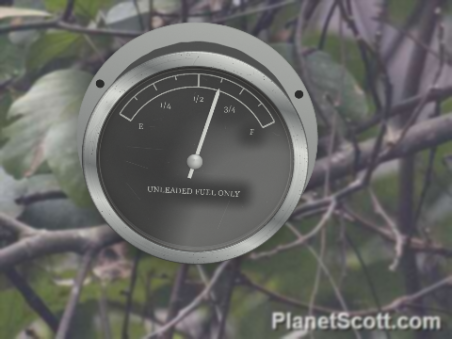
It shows {"value": 0.625}
